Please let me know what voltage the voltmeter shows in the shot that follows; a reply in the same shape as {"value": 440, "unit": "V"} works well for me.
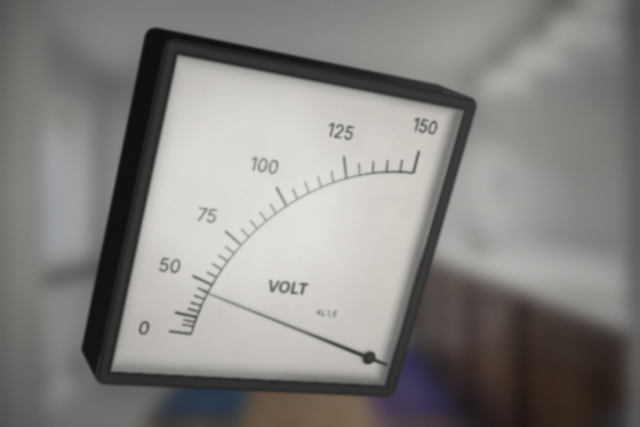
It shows {"value": 45, "unit": "V"}
